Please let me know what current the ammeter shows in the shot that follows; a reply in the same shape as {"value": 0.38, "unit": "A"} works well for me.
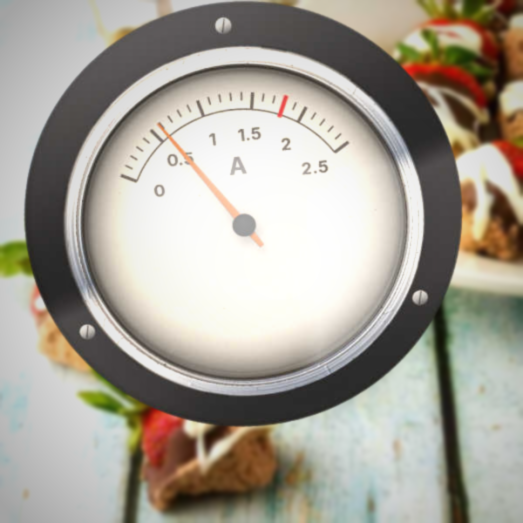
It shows {"value": 0.6, "unit": "A"}
